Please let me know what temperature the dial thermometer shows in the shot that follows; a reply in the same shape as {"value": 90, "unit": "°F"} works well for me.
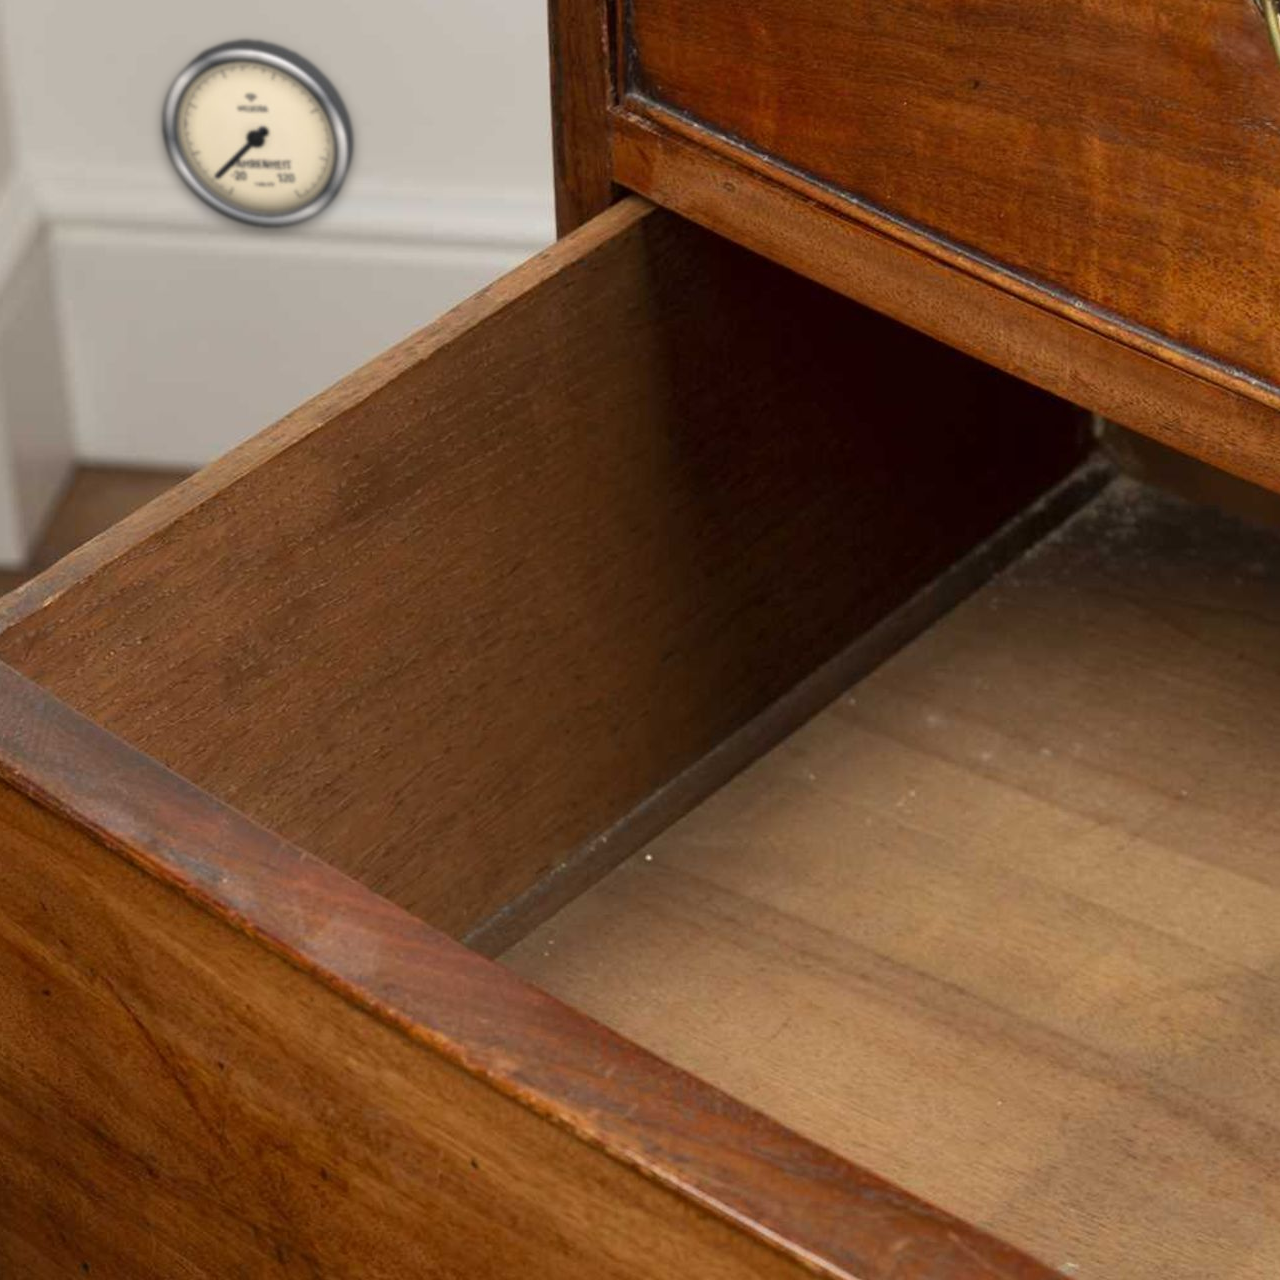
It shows {"value": -12, "unit": "°F"}
